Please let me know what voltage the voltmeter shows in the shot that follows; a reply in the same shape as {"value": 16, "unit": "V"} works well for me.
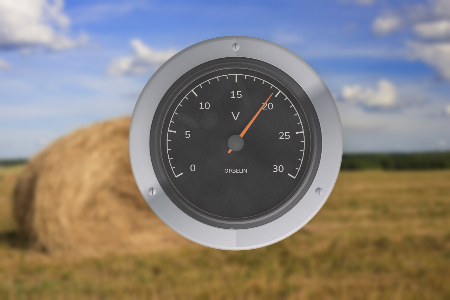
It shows {"value": 19.5, "unit": "V"}
